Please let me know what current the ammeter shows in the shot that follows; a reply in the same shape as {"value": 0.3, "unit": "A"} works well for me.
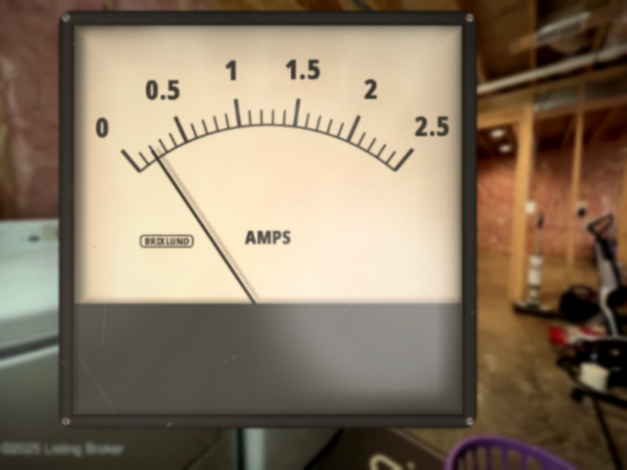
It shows {"value": 0.2, "unit": "A"}
